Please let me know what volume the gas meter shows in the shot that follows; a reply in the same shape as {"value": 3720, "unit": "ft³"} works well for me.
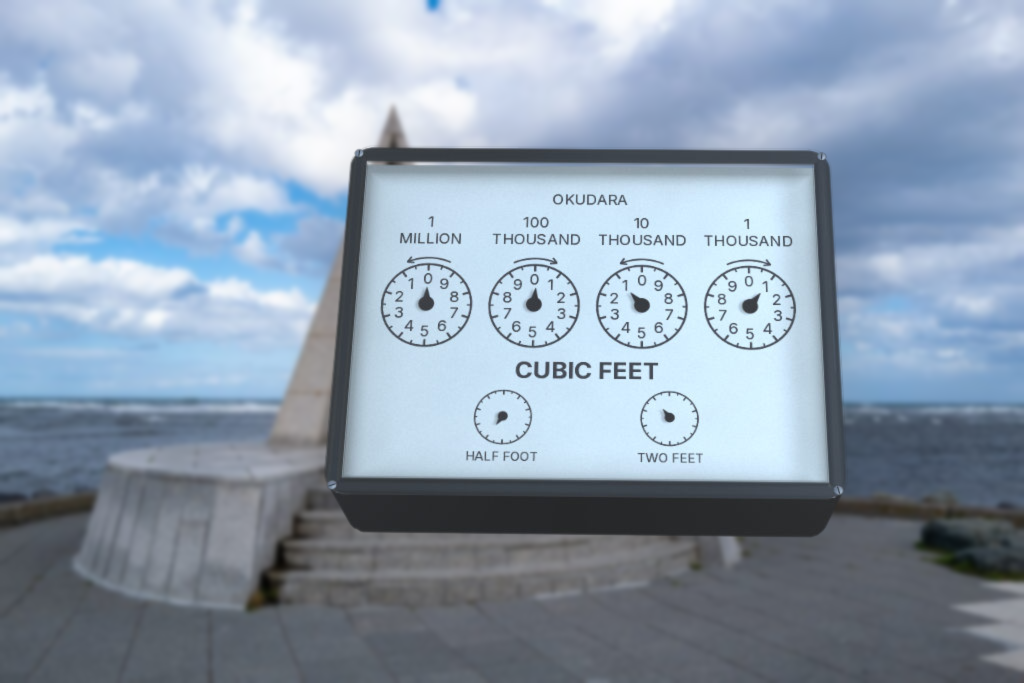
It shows {"value": 1100, "unit": "ft³"}
